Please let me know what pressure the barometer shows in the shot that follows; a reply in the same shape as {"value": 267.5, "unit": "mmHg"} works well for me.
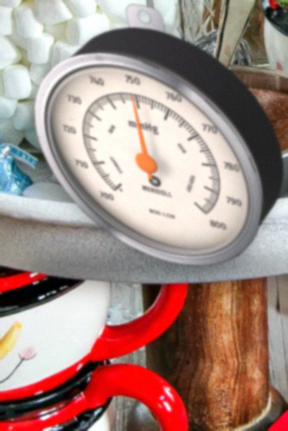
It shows {"value": 750, "unit": "mmHg"}
